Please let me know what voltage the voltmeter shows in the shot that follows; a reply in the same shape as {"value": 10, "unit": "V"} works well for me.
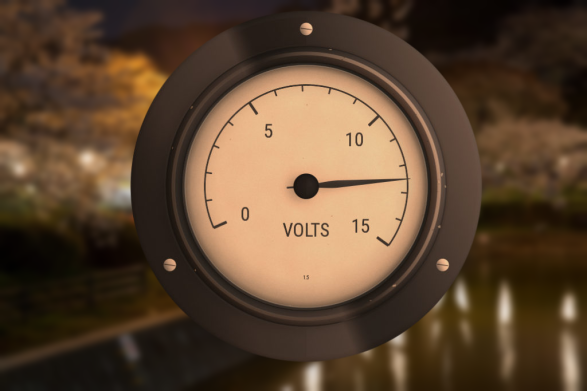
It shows {"value": 12.5, "unit": "V"}
